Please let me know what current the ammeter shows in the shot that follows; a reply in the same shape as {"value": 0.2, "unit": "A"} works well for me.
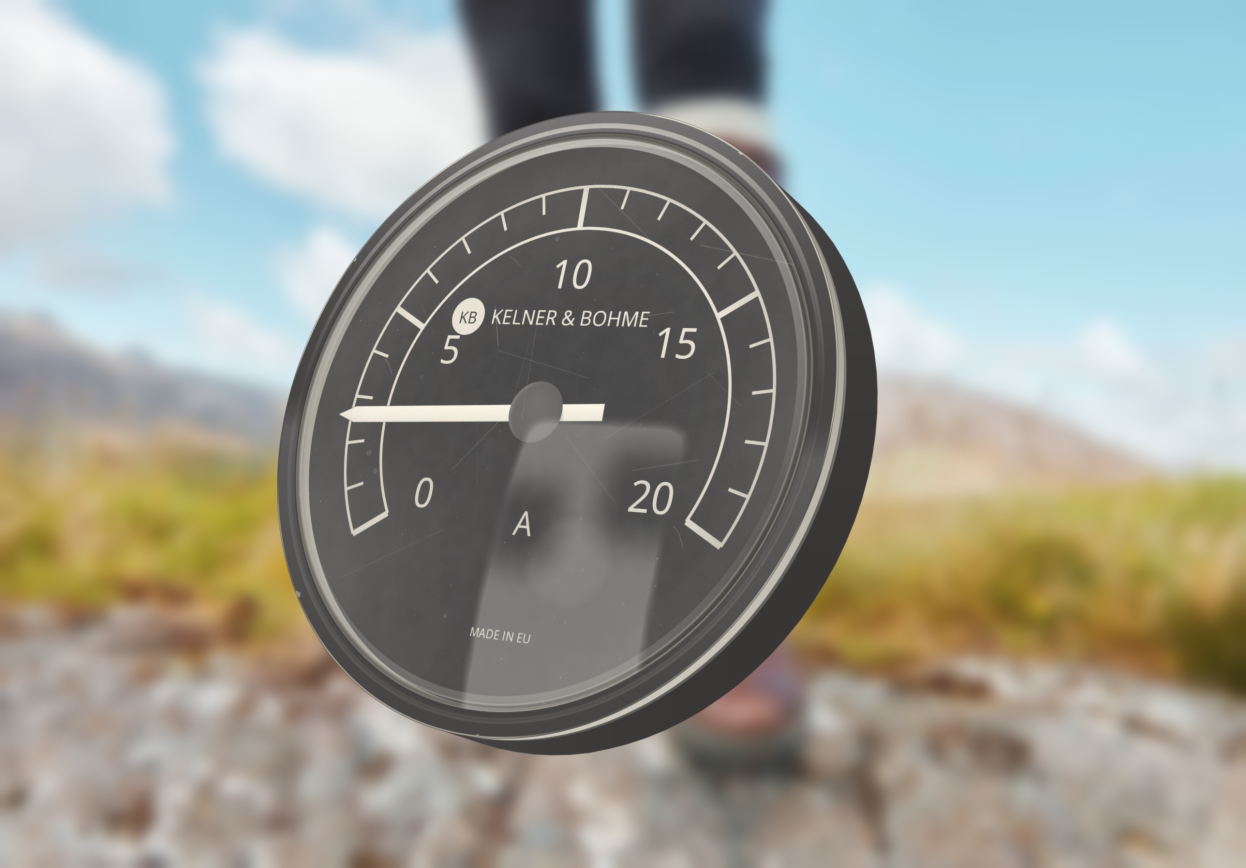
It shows {"value": 2.5, "unit": "A"}
